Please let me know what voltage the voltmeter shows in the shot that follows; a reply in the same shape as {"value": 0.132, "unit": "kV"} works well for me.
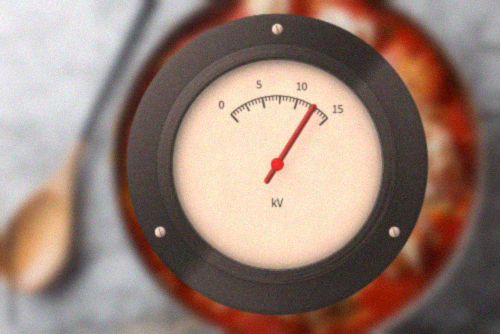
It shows {"value": 12.5, "unit": "kV"}
